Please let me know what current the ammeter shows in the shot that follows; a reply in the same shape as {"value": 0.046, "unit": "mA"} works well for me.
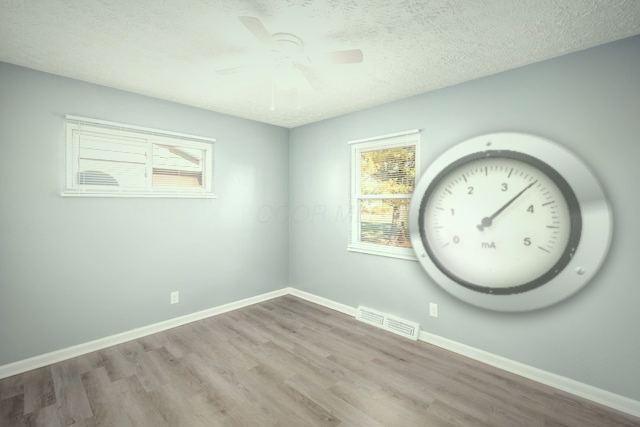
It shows {"value": 3.5, "unit": "mA"}
